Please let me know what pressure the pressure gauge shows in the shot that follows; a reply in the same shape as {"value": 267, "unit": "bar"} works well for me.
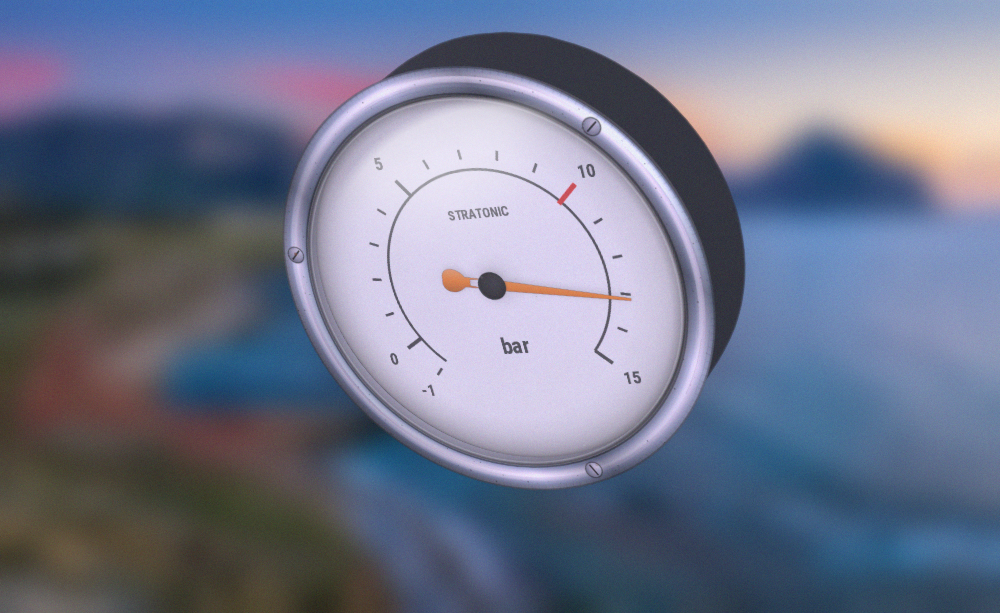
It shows {"value": 13, "unit": "bar"}
